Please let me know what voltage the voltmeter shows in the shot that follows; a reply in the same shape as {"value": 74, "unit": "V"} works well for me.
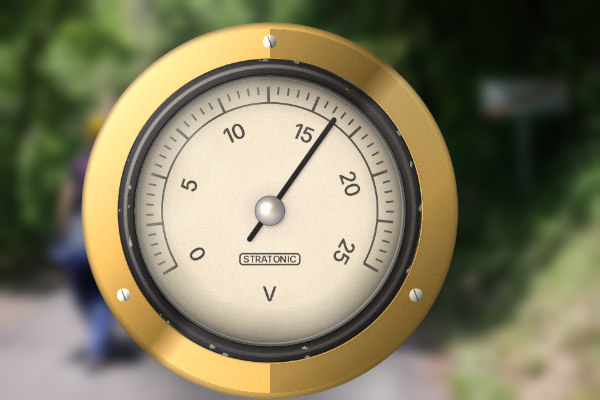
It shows {"value": 16.25, "unit": "V"}
